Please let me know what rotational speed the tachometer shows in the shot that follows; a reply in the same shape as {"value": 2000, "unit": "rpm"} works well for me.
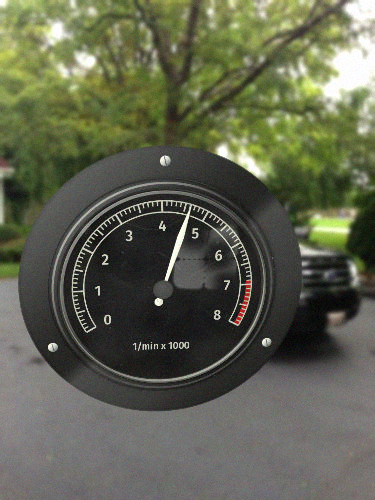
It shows {"value": 4600, "unit": "rpm"}
